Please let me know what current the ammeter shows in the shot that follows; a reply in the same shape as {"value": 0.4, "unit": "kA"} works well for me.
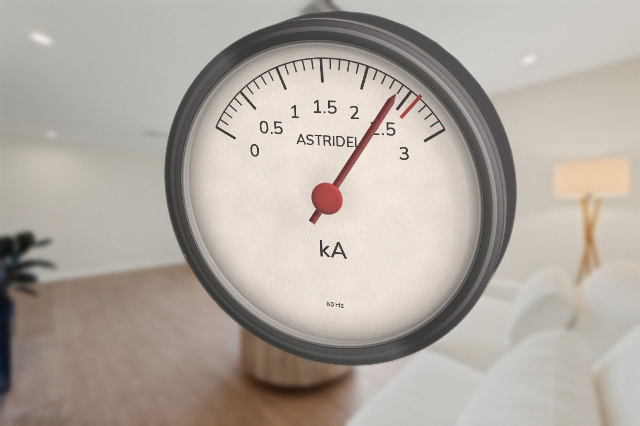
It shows {"value": 2.4, "unit": "kA"}
